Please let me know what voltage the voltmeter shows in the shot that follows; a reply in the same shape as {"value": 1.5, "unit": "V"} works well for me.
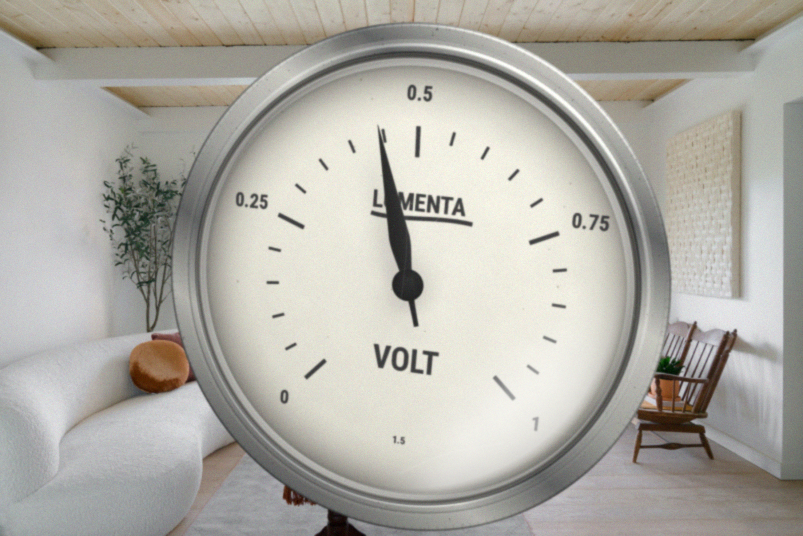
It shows {"value": 0.45, "unit": "V"}
